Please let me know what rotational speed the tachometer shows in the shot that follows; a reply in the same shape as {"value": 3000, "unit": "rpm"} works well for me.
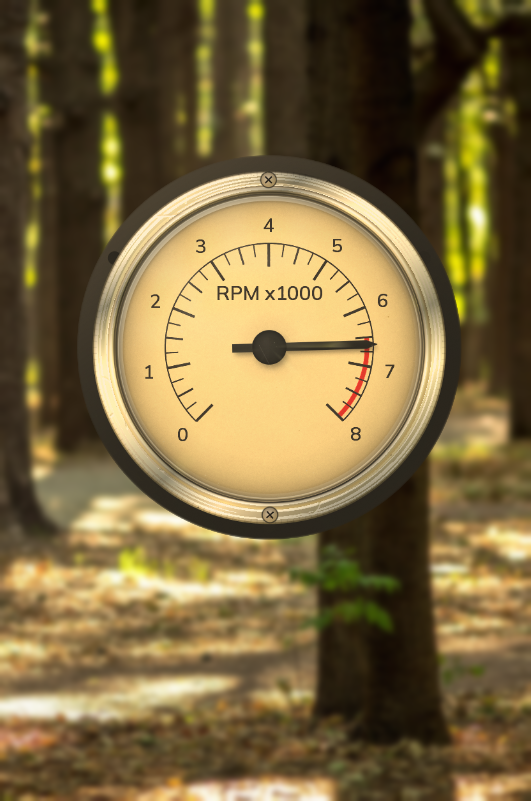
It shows {"value": 6625, "unit": "rpm"}
